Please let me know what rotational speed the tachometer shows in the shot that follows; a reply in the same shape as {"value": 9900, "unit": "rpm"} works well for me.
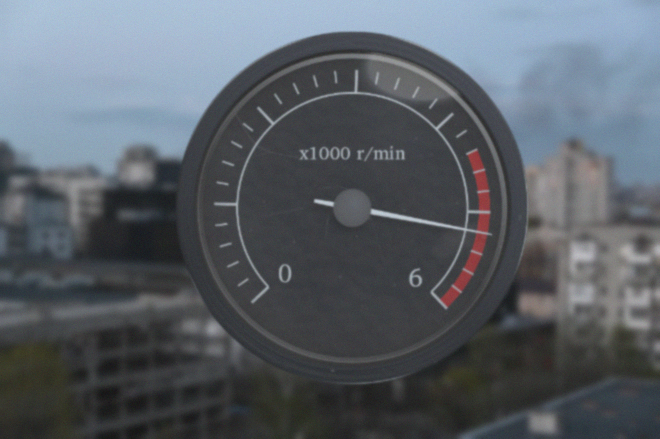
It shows {"value": 5200, "unit": "rpm"}
